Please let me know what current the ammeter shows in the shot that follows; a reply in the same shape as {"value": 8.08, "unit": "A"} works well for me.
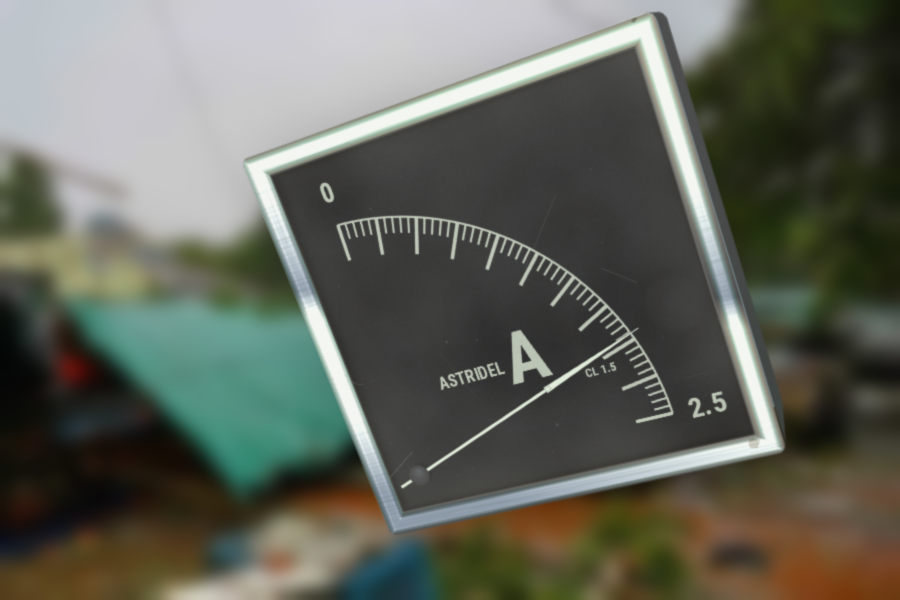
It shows {"value": 1.95, "unit": "A"}
